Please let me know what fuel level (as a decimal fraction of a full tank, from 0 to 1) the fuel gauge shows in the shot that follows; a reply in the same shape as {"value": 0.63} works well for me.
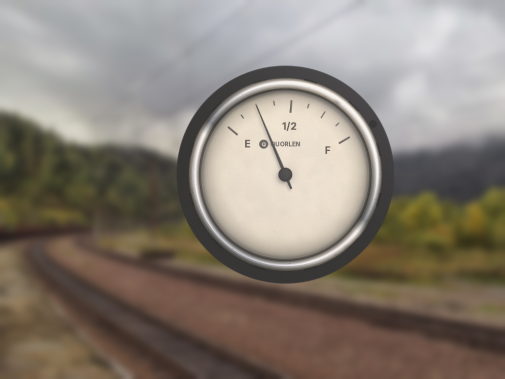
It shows {"value": 0.25}
